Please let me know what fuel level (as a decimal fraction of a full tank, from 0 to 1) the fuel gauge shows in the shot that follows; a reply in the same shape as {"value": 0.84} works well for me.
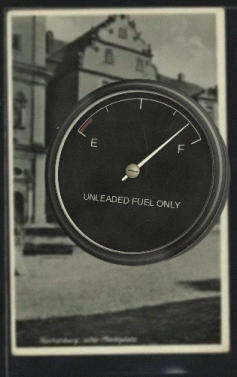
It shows {"value": 0.875}
